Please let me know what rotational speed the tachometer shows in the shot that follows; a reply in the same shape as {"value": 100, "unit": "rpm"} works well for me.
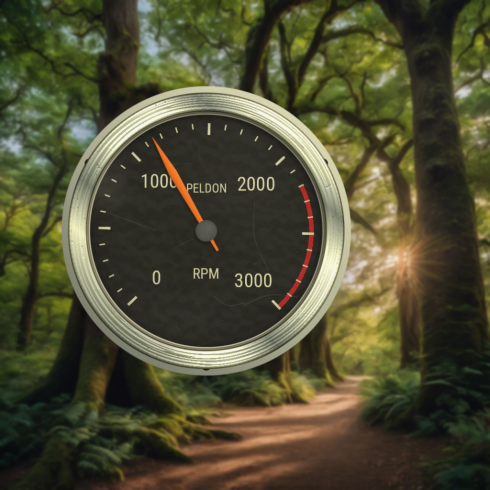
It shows {"value": 1150, "unit": "rpm"}
